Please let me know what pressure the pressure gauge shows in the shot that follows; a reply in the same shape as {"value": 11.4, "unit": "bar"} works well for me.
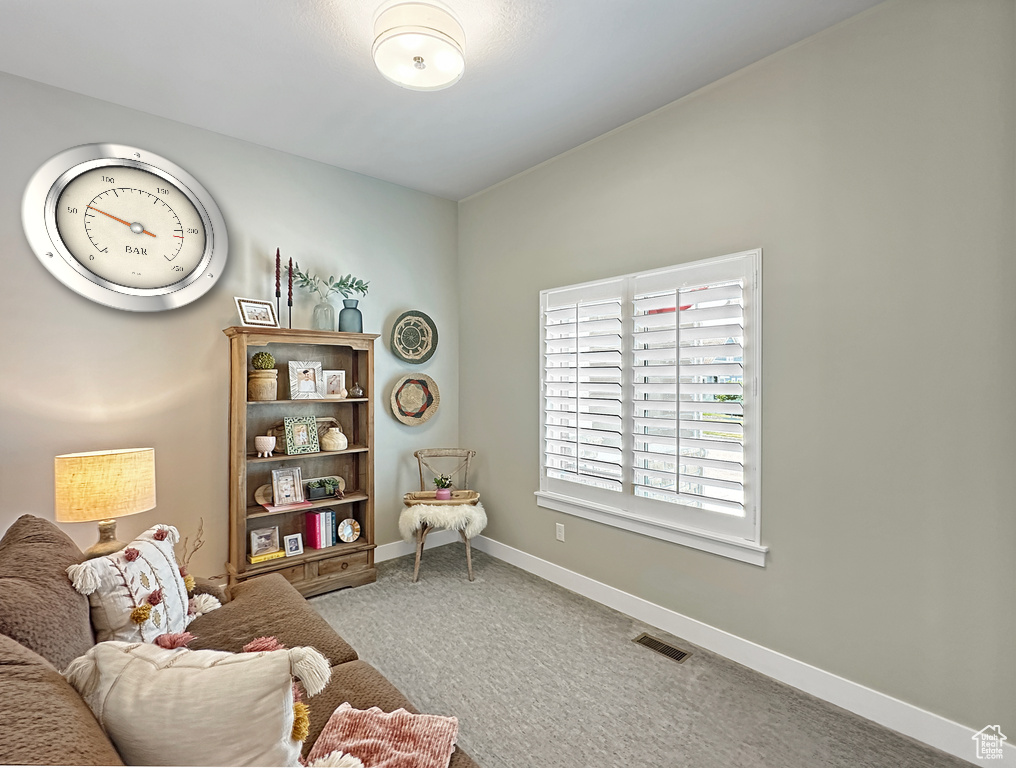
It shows {"value": 60, "unit": "bar"}
